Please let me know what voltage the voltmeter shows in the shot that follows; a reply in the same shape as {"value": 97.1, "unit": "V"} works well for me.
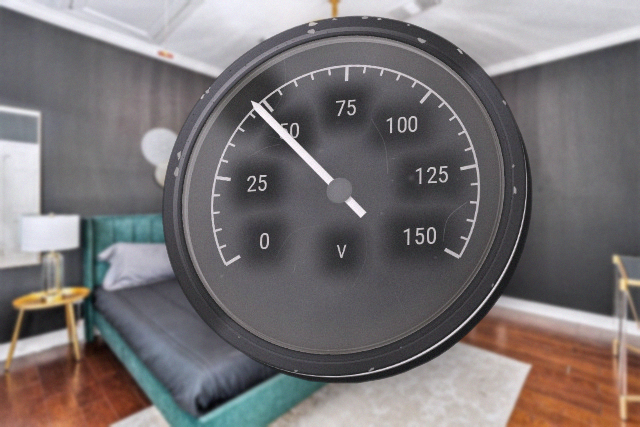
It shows {"value": 47.5, "unit": "V"}
